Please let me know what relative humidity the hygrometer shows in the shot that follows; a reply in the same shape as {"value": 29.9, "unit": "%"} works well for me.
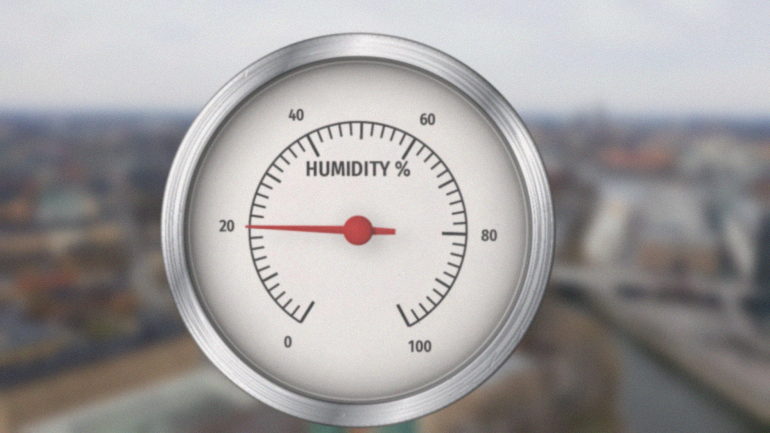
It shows {"value": 20, "unit": "%"}
